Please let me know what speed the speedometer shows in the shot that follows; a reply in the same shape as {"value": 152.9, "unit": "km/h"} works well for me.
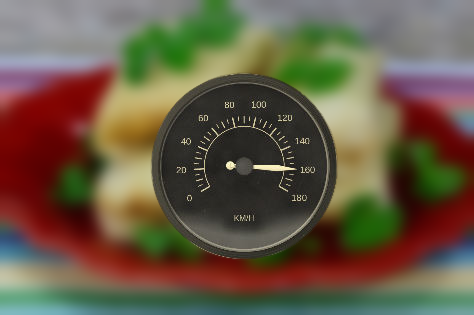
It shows {"value": 160, "unit": "km/h"}
